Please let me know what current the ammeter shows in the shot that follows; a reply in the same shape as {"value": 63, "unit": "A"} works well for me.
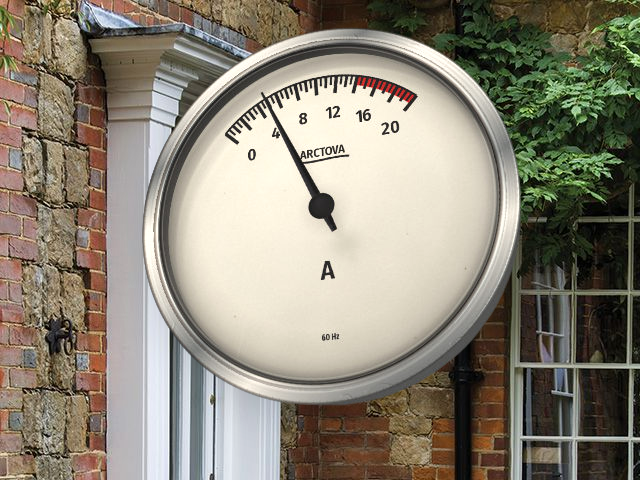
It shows {"value": 5, "unit": "A"}
